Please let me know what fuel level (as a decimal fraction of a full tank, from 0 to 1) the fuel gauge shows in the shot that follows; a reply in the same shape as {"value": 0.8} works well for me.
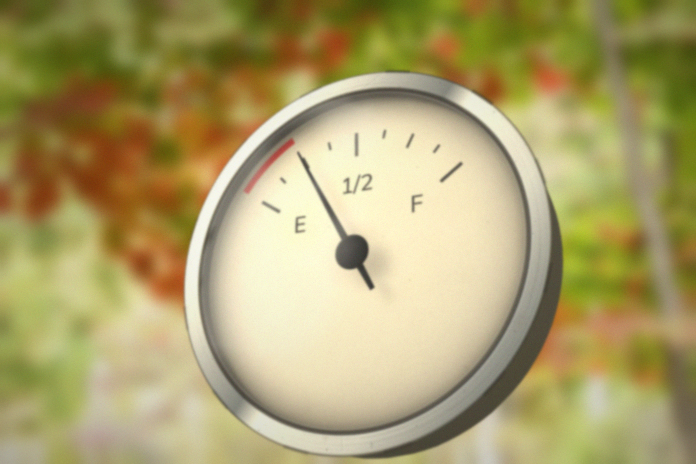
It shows {"value": 0.25}
